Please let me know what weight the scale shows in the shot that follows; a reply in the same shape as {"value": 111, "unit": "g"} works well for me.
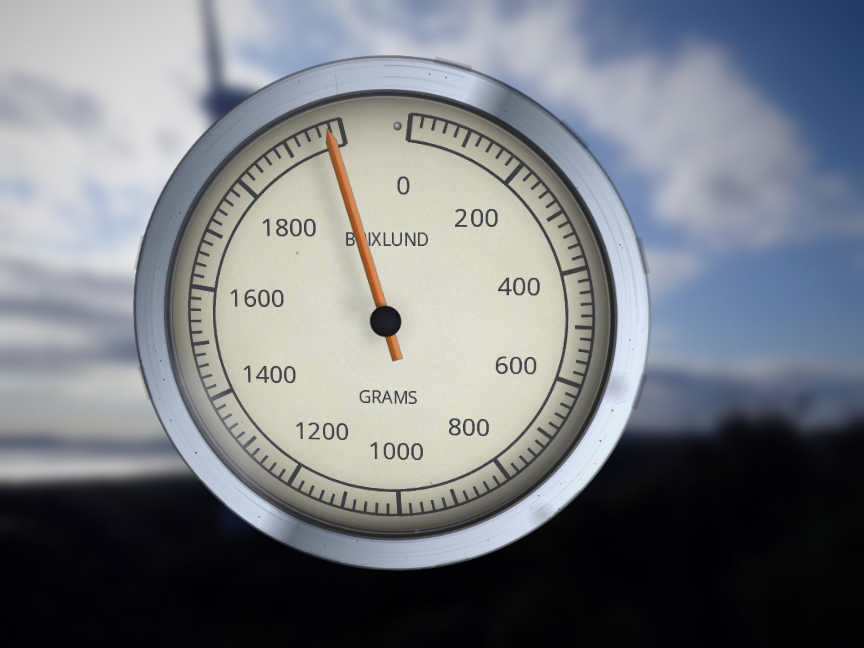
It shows {"value": 1980, "unit": "g"}
